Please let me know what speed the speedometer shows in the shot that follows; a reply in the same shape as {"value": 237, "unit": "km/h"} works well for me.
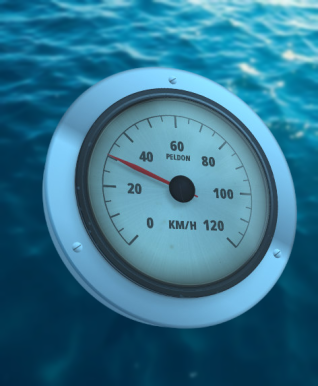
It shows {"value": 30, "unit": "km/h"}
